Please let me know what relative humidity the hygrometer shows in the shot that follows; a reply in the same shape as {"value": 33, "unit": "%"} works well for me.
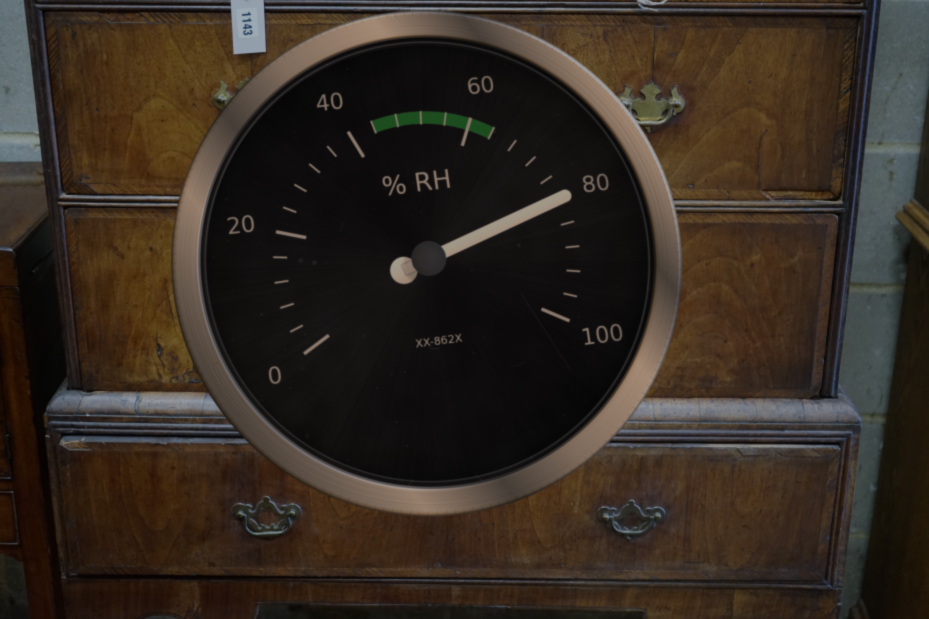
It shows {"value": 80, "unit": "%"}
